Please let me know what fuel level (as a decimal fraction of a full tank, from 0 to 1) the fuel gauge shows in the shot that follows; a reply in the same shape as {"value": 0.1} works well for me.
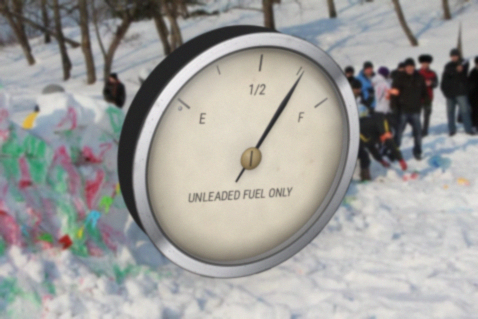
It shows {"value": 0.75}
